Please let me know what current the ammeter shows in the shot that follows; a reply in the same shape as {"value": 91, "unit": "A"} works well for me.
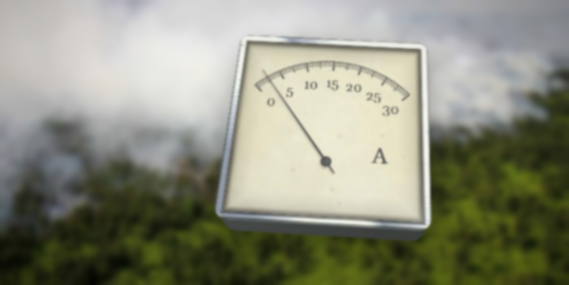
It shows {"value": 2.5, "unit": "A"}
